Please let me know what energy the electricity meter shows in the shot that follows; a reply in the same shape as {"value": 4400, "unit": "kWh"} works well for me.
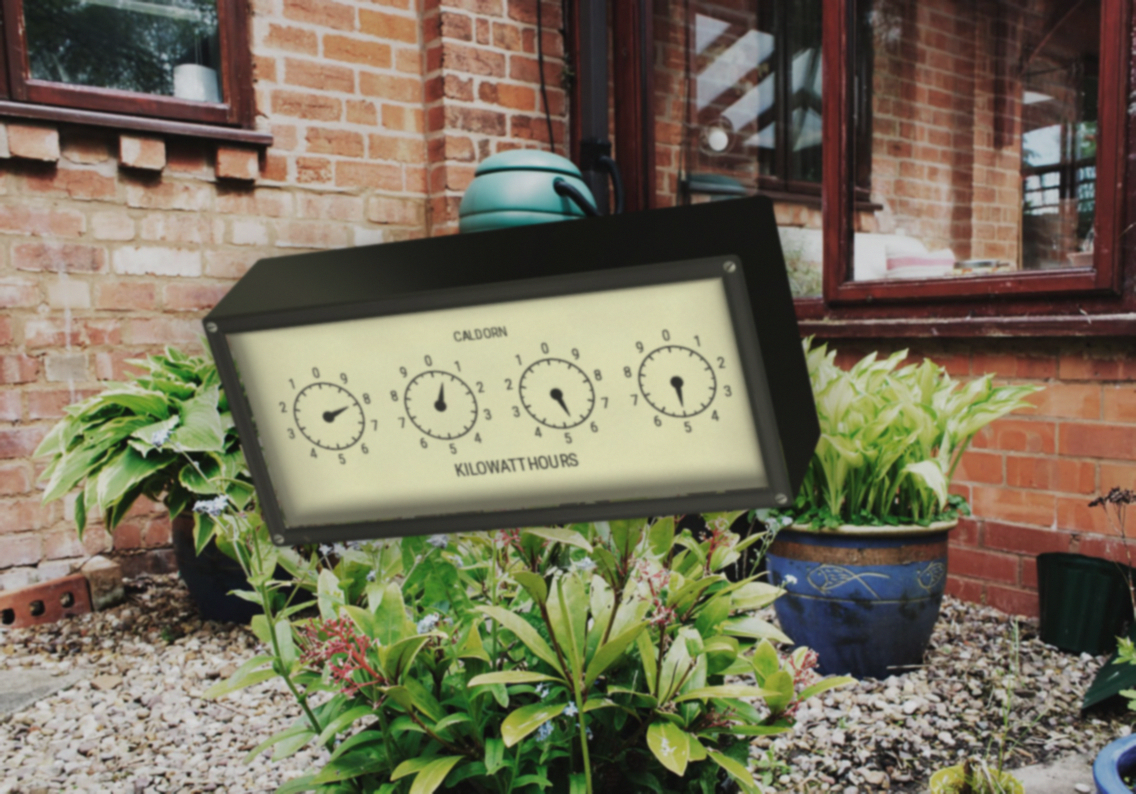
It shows {"value": 8055, "unit": "kWh"}
